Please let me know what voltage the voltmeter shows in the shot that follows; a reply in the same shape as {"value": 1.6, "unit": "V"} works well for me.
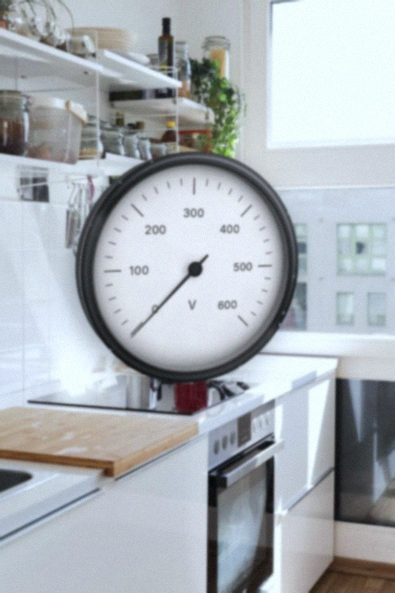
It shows {"value": 0, "unit": "V"}
